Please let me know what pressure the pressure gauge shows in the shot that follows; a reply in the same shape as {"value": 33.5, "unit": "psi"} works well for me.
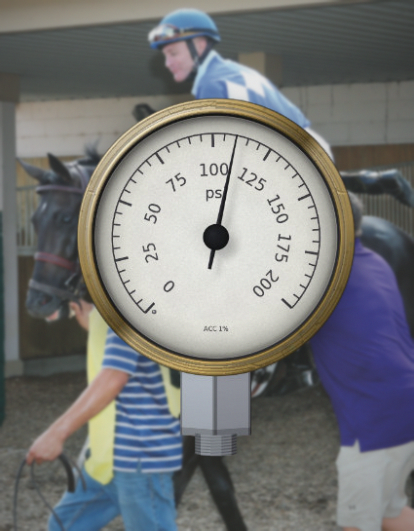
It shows {"value": 110, "unit": "psi"}
